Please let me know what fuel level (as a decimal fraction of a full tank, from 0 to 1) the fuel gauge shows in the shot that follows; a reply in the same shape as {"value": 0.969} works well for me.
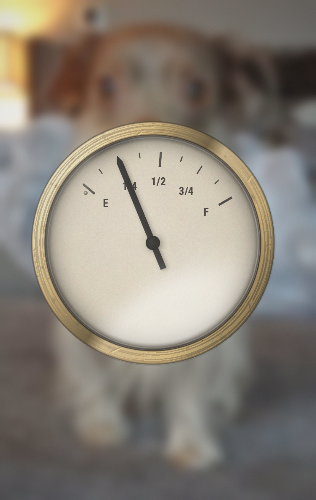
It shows {"value": 0.25}
